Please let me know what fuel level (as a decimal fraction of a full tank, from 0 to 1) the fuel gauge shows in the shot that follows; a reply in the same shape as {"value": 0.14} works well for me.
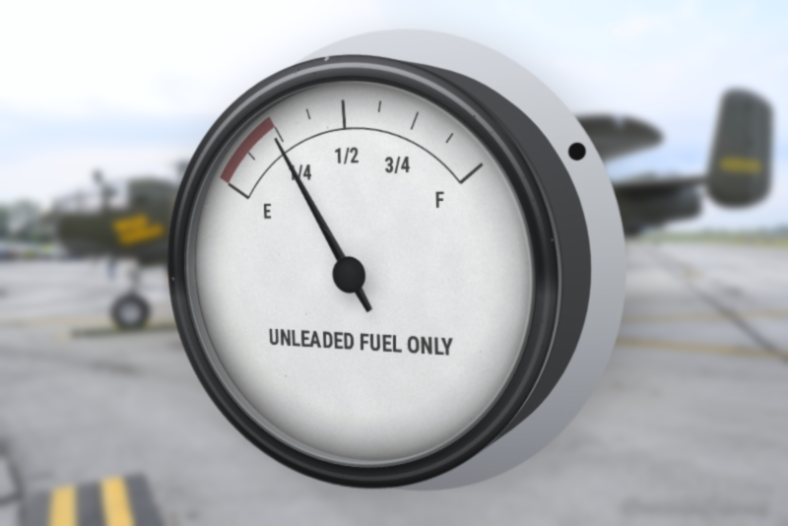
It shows {"value": 0.25}
